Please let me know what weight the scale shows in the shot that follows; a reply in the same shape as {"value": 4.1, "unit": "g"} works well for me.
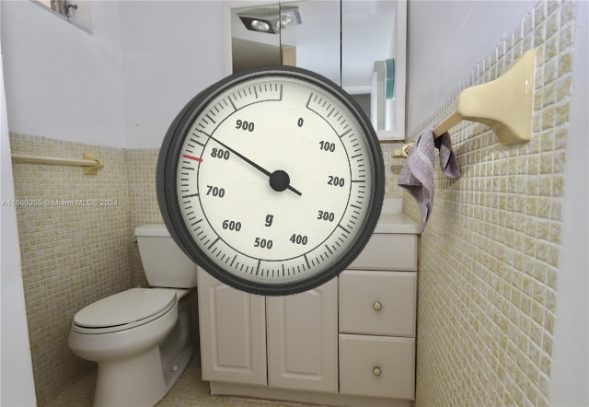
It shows {"value": 820, "unit": "g"}
